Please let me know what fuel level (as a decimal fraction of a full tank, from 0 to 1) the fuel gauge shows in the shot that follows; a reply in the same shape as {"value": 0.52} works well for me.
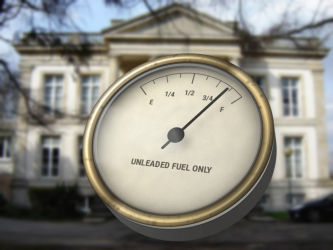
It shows {"value": 0.875}
